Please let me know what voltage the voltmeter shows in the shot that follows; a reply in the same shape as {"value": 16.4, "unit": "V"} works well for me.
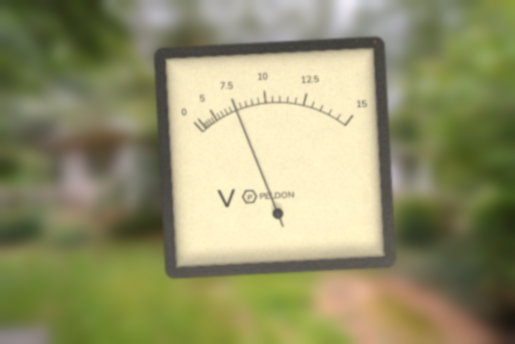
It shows {"value": 7.5, "unit": "V"}
